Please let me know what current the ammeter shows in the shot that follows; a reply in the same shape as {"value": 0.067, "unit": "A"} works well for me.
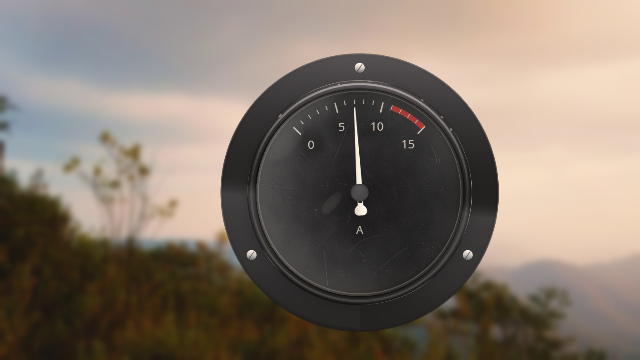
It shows {"value": 7, "unit": "A"}
